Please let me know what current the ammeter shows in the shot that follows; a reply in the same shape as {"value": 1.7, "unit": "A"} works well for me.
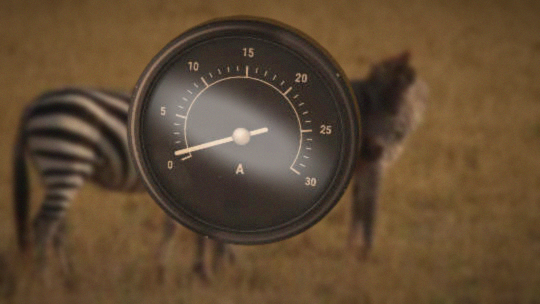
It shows {"value": 1, "unit": "A"}
